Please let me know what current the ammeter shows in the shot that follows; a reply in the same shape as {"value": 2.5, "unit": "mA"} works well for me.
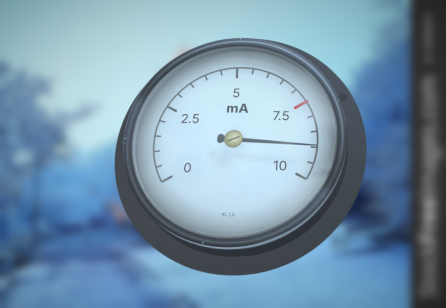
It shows {"value": 9, "unit": "mA"}
